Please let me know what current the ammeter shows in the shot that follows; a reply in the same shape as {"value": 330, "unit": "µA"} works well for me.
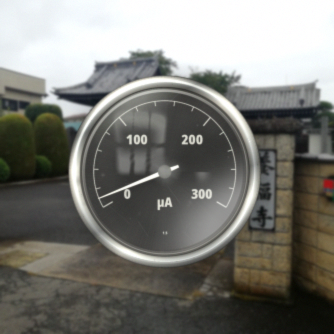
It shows {"value": 10, "unit": "µA"}
